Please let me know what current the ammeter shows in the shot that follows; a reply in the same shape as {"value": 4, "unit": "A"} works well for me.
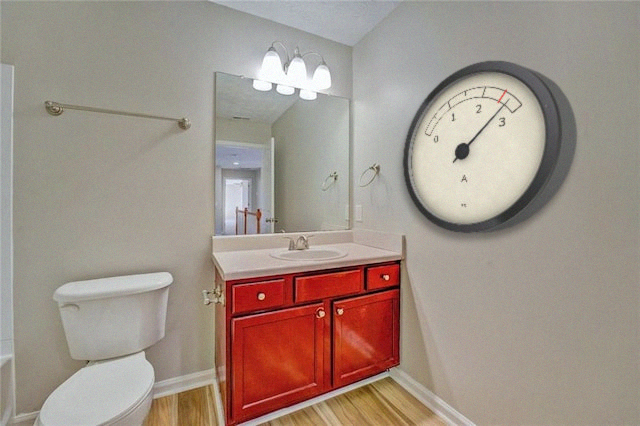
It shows {"value": 2.75, "unit": "A"}
